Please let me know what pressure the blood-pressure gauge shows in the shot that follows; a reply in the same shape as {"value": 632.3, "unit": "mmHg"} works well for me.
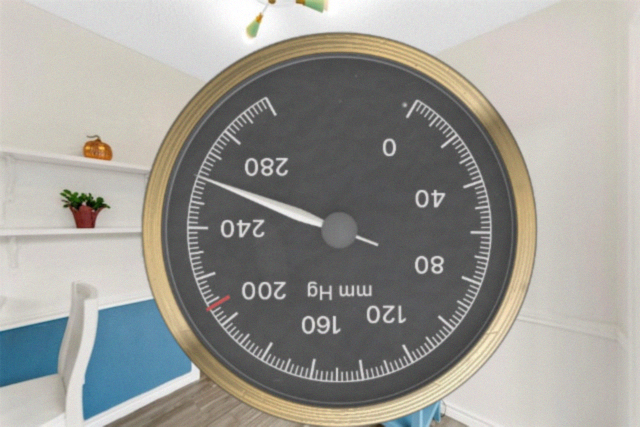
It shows {"value": 260, "unit": "mmHg"}
